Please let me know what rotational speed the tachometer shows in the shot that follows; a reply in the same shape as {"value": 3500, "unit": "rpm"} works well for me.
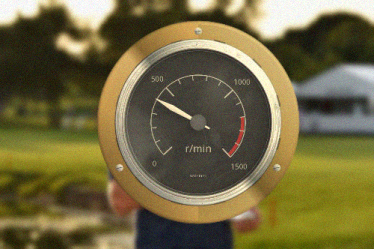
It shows {"value": 400, "unit": "rpm"}
